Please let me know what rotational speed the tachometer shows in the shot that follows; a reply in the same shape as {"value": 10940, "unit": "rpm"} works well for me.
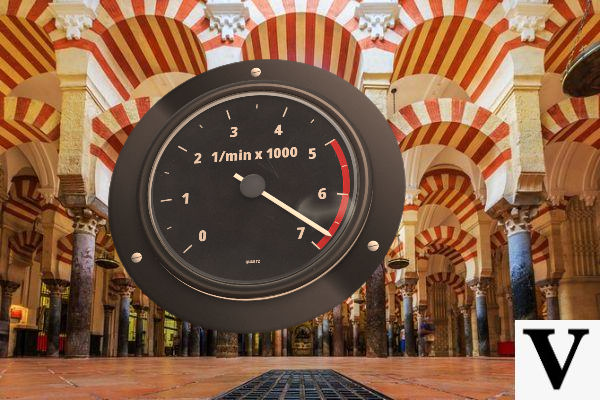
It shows {"value": 6750, "unit": "rpm"}
